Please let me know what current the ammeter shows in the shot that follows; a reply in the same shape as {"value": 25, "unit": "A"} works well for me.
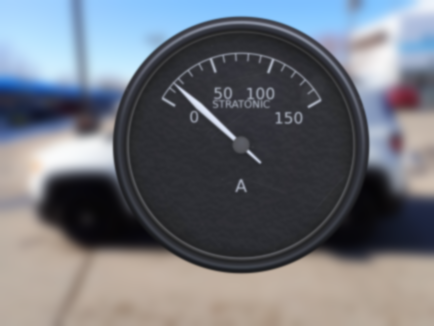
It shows {"value": 15, "unit": "A"}
